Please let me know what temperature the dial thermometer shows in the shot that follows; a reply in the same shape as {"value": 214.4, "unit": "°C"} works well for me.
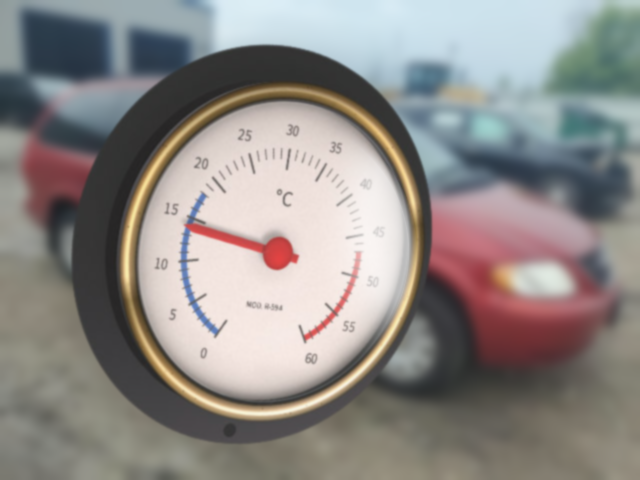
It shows {"value": 14, "unit": "°C"}
